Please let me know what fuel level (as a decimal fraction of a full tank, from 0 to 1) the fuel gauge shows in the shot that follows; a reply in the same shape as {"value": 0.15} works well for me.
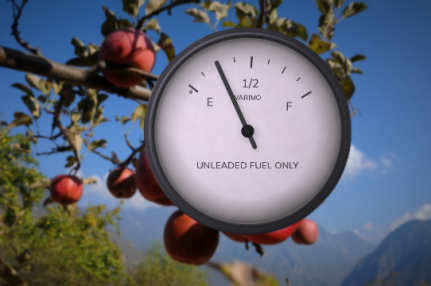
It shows {"value": 0.25}
